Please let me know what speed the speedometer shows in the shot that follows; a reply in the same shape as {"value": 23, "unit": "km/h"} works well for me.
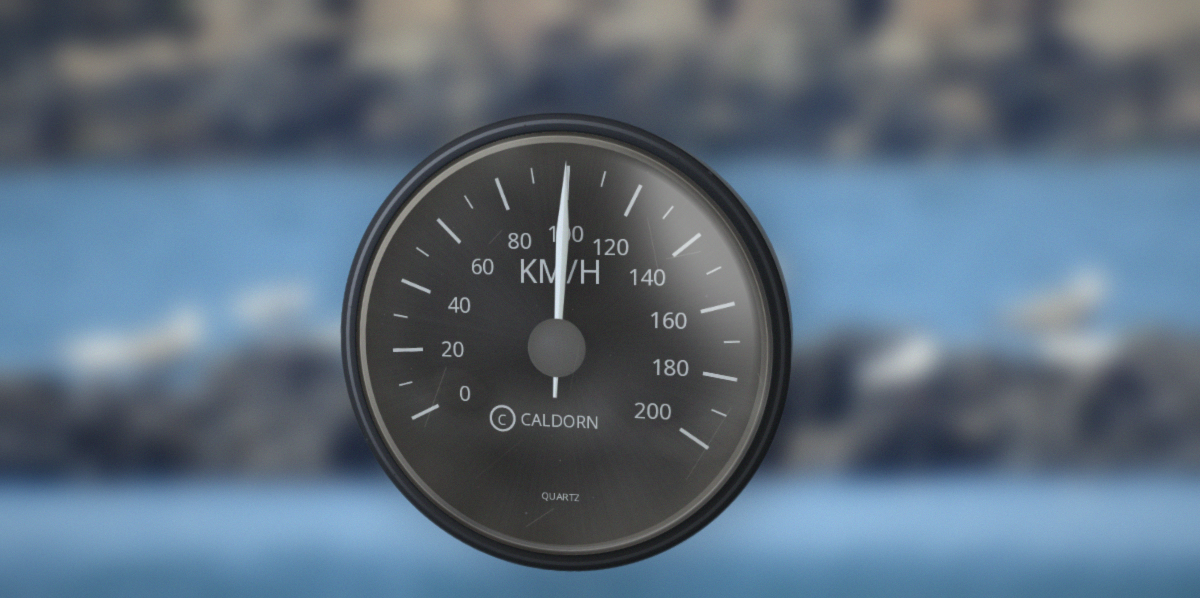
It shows {"value": 100, "unit": "km/h"}
